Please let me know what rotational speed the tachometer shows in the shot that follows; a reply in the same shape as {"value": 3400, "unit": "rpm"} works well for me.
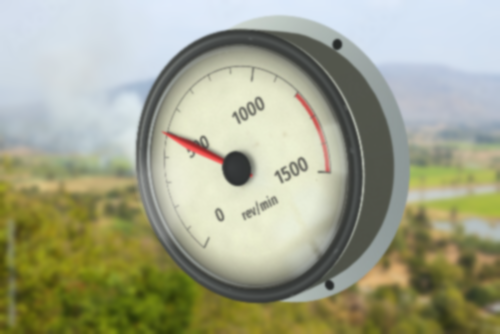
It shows {"value": 500, "unit": "rpm"}
